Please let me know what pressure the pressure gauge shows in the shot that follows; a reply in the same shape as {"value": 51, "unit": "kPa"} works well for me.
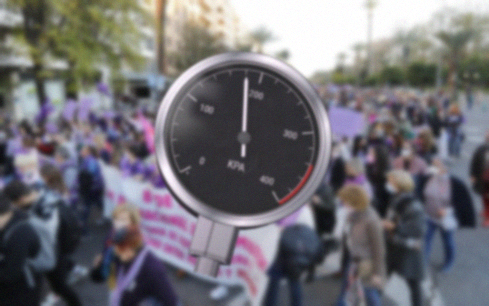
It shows {"value": 180, "unit": "kPa"}
